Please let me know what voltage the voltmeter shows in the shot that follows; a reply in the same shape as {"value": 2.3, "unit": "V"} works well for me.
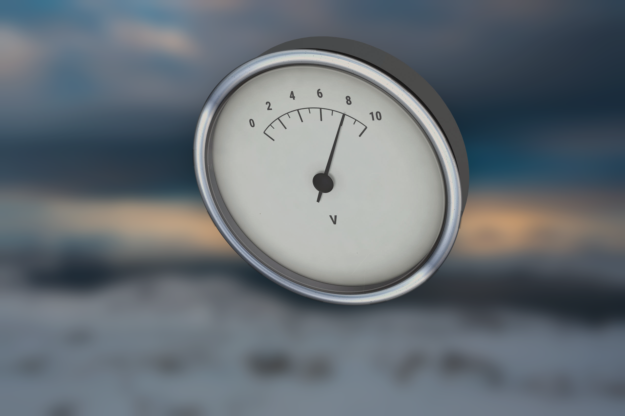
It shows {"value": 8, "unit": "V"}
